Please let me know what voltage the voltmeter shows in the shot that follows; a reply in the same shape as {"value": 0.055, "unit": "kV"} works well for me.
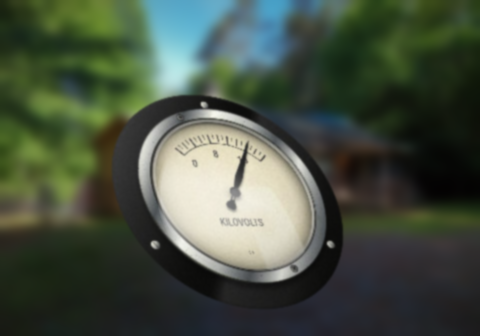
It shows {"value": 16, "unit": "kV"}
